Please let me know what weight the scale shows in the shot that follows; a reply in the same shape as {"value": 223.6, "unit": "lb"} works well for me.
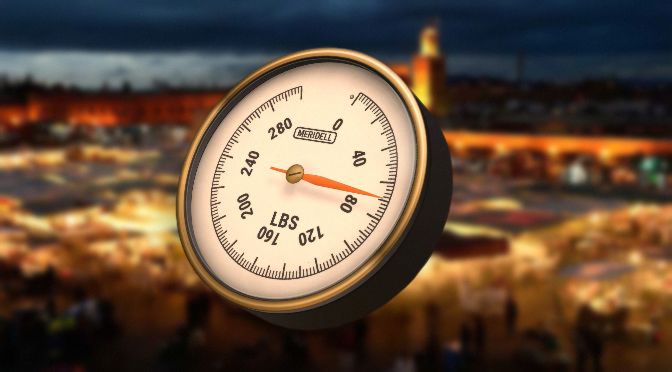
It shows {"value": 70, "unit": "lb"}
